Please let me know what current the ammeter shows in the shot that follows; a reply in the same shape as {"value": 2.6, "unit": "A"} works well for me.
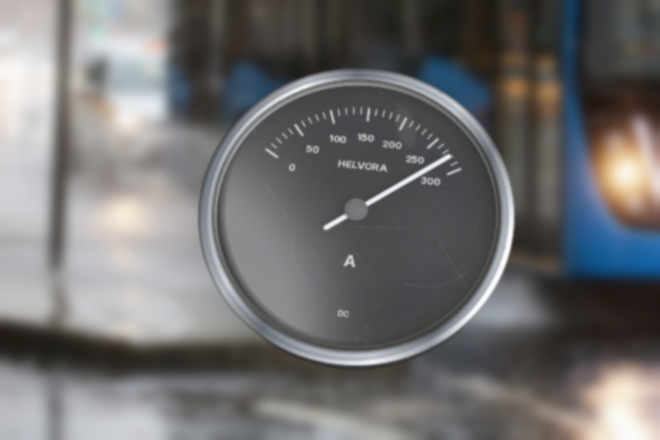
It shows {"value": 280, "unit": "A"}
